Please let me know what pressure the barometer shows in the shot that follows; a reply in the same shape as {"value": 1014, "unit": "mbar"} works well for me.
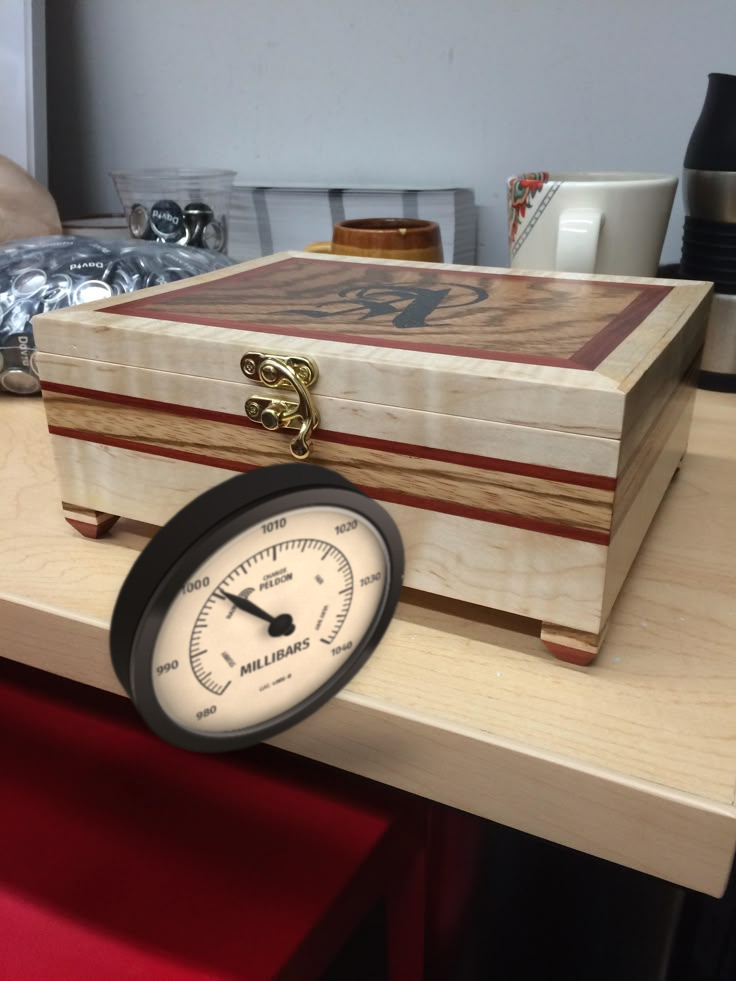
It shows {"value": 1001, "unit": "mbar"}
